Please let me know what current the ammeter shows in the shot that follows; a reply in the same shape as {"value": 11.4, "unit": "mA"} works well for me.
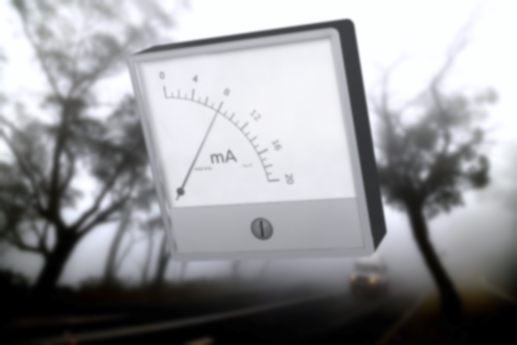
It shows {"value": 8, "unit": "mA"}
